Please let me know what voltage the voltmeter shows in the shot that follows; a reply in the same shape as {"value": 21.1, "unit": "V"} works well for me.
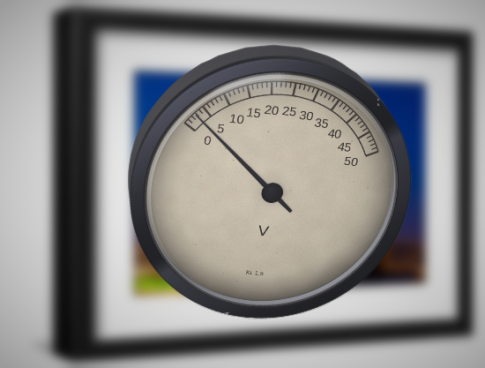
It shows {"value": 3, "unit": "V"}
